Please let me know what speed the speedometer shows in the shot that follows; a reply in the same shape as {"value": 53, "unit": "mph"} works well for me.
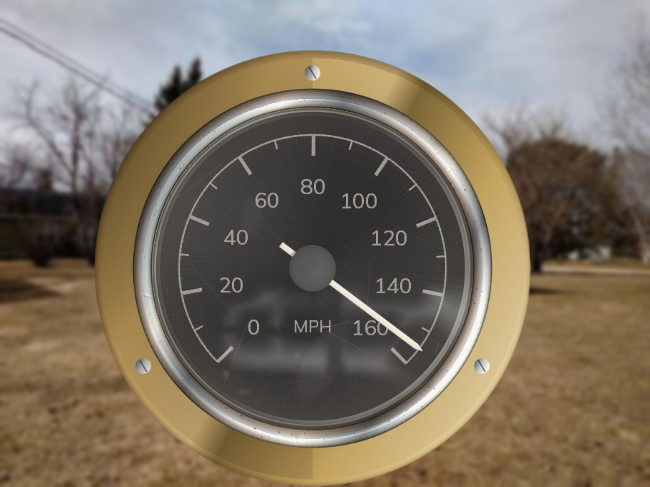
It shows {"value": 155, "unit": "mph"}
